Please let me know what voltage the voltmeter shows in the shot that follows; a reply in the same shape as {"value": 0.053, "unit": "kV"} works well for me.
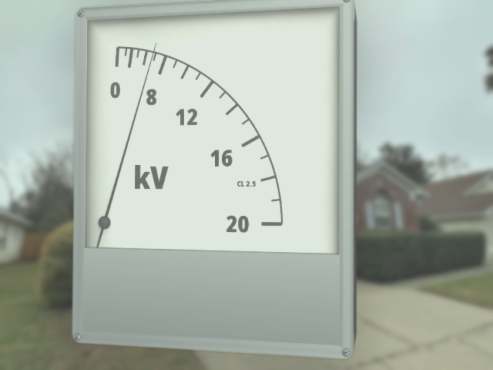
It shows {"value": 7, "unit": "kV"}
